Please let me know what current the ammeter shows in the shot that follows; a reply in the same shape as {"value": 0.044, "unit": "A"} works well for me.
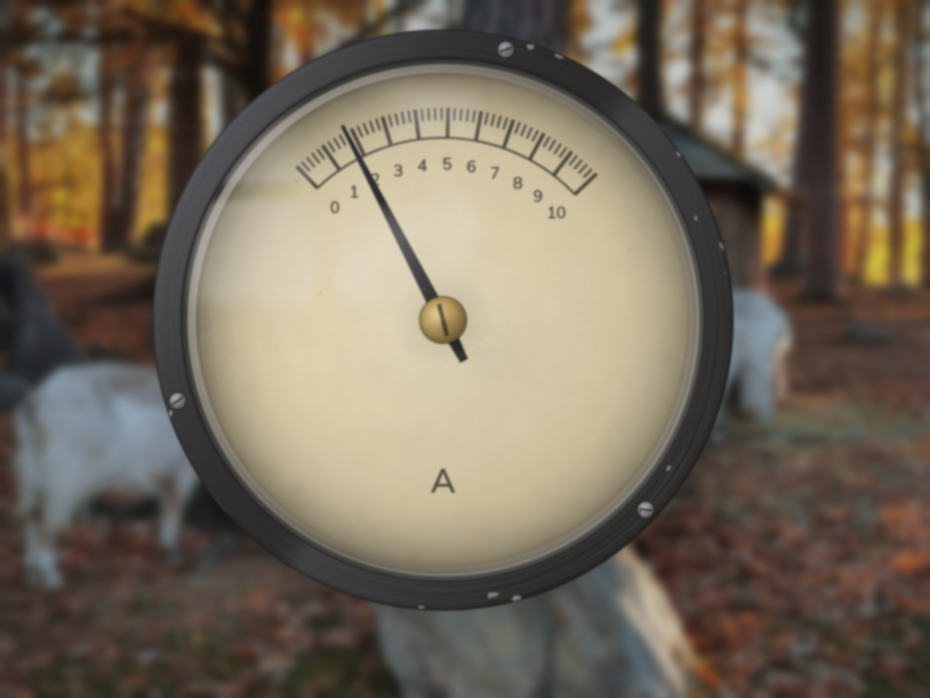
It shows {"value": 1.8, "unit": "A"}
